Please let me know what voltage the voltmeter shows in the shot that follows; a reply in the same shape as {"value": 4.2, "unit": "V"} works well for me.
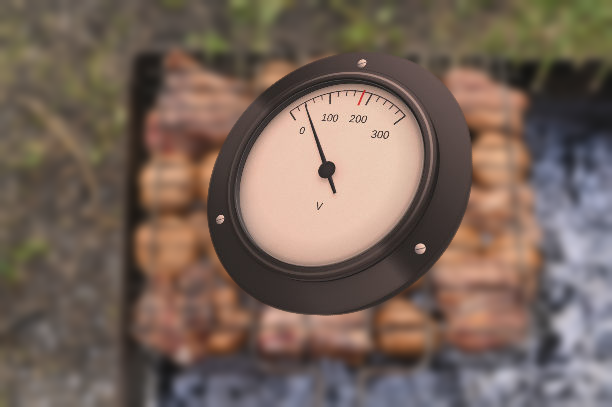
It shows {"value": 40, "unit": "V"}
